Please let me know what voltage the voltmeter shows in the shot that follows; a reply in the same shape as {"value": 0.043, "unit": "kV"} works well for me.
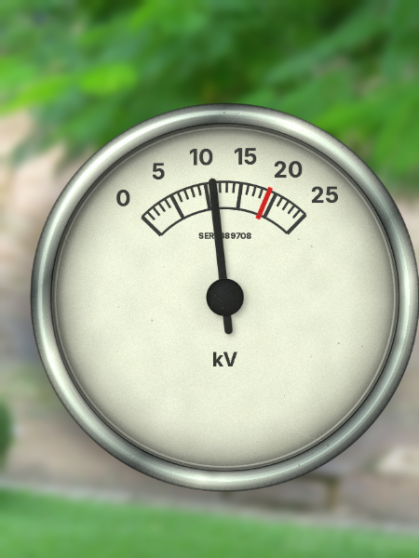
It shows {"value": 11, "unit": "kV"}
